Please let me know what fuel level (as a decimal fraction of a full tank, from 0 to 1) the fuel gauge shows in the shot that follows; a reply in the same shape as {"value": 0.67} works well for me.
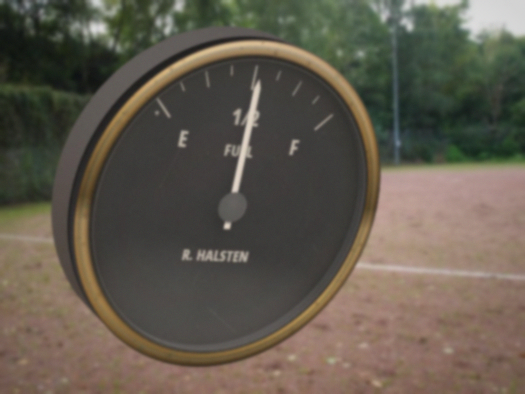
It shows {"value": 0.5}
